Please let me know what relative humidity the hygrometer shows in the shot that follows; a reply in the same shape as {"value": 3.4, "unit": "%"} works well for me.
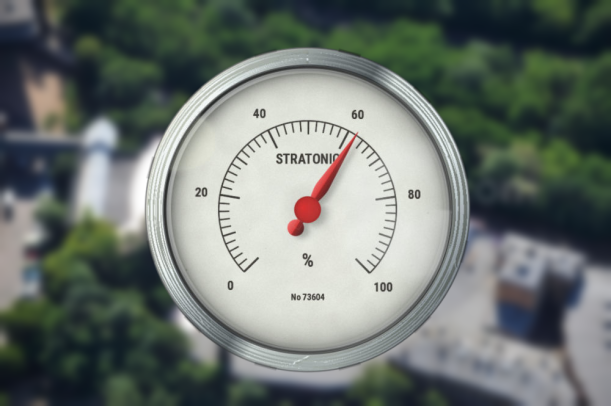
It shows {"value": 62, "unit": "%"}
